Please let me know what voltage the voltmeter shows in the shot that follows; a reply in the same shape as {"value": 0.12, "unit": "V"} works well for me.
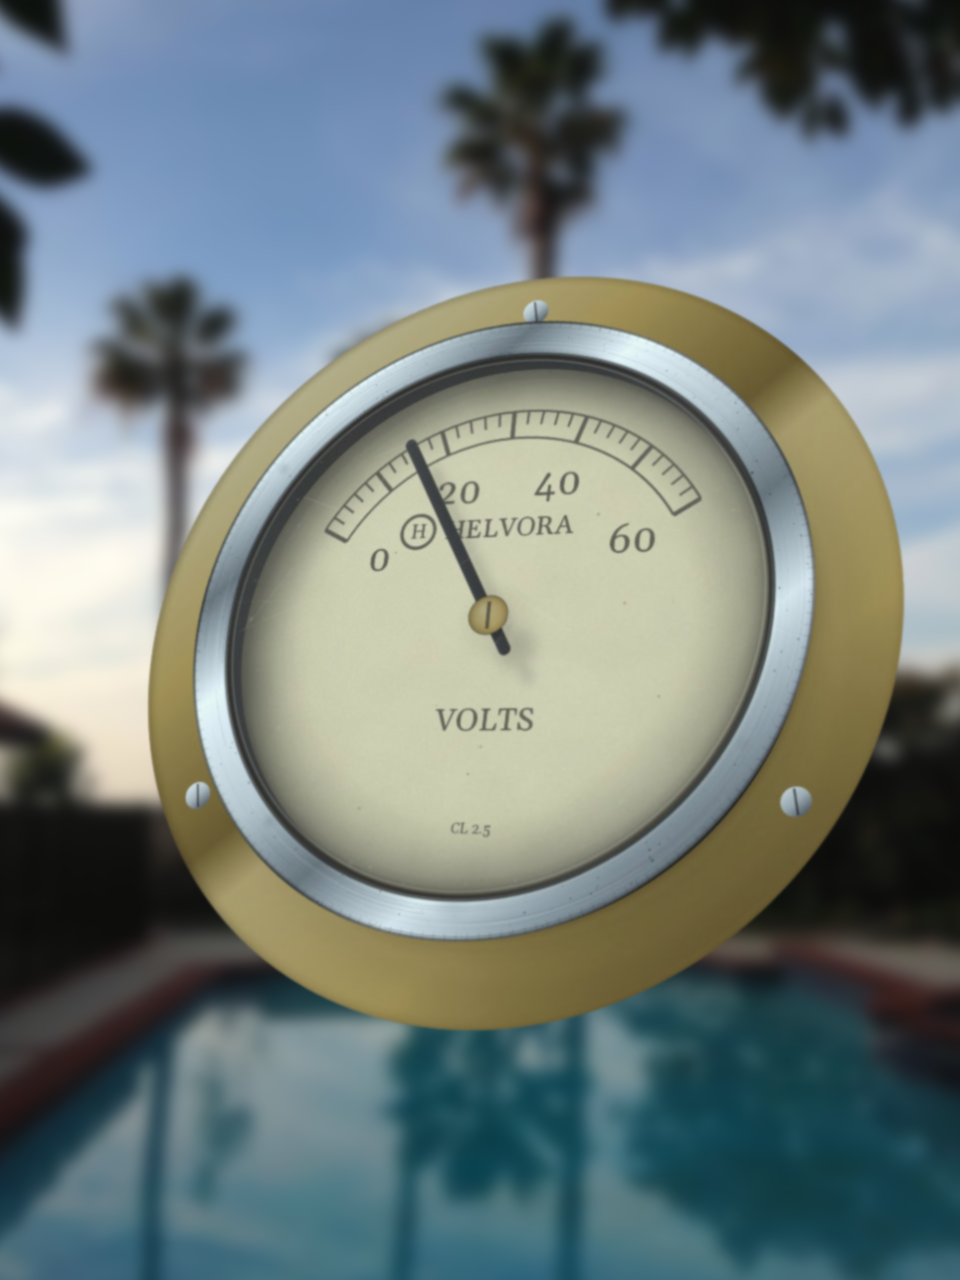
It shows {"value": 16, "unit": "V"}
